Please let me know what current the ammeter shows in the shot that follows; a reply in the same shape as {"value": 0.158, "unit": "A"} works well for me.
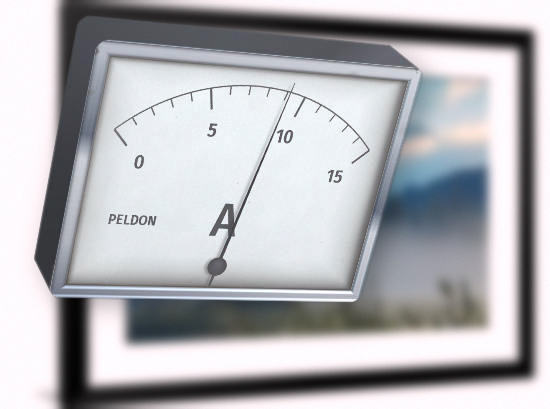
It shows {"value": 9, "unit": "A"}
